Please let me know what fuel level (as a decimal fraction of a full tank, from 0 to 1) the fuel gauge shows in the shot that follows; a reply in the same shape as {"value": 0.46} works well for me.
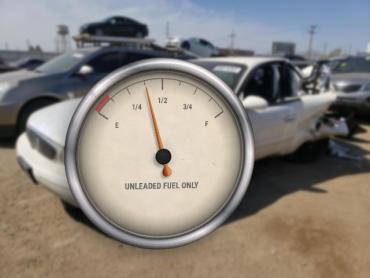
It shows {"value": 0.375}
